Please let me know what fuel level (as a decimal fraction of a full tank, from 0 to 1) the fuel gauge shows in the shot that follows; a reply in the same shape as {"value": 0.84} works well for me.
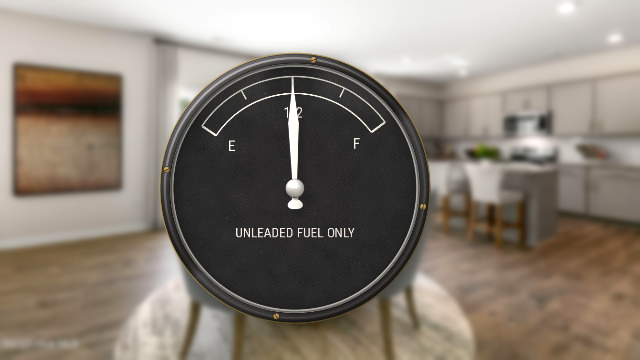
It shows {"value": 0.5}
